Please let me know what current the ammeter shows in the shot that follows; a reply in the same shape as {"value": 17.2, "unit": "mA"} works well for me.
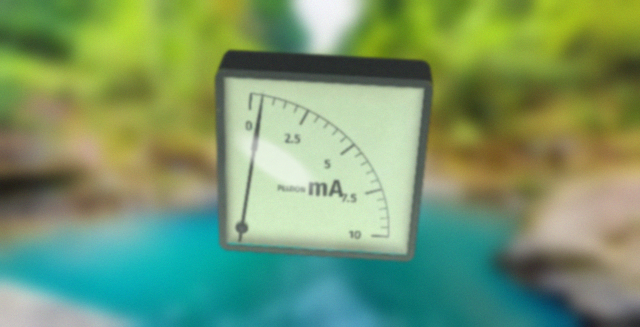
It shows {"value": 0.5, "unit": "mA"}
